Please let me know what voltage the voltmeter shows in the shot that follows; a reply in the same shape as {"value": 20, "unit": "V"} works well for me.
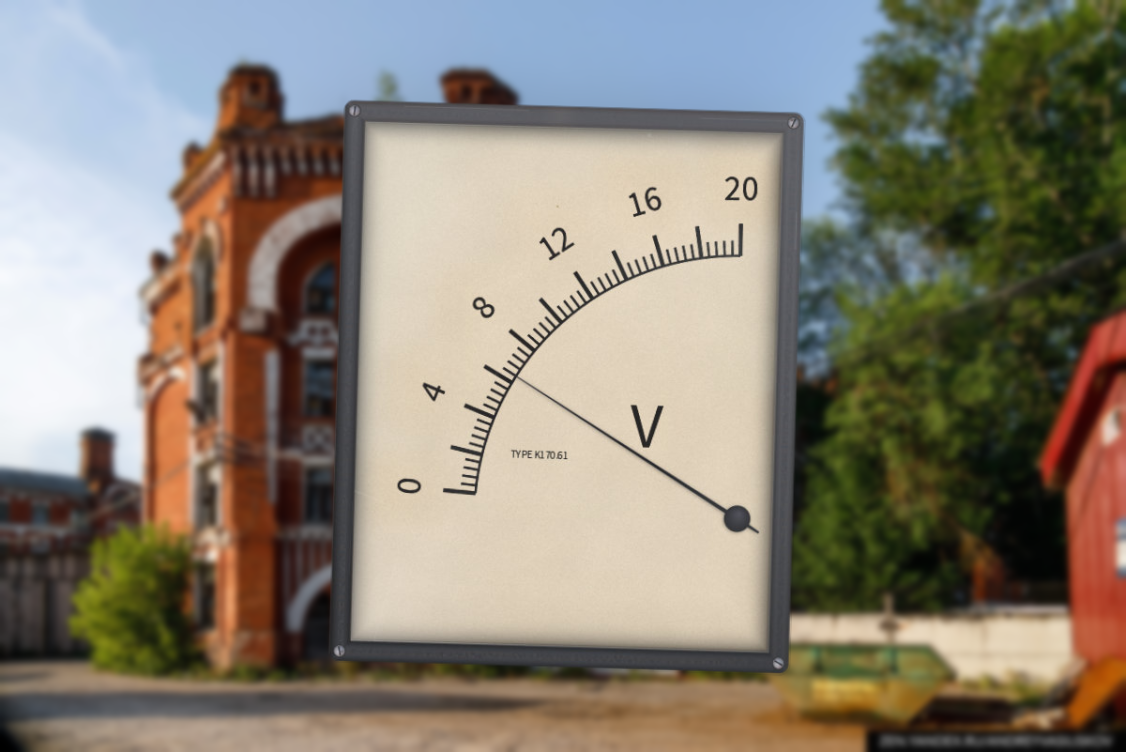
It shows {"value": 6.4, "unit": "V"}
